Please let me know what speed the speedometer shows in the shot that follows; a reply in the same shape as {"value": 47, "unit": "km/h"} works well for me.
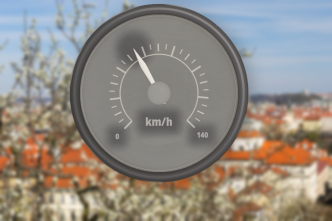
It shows {"value": 55, "unit": "km/h"}
